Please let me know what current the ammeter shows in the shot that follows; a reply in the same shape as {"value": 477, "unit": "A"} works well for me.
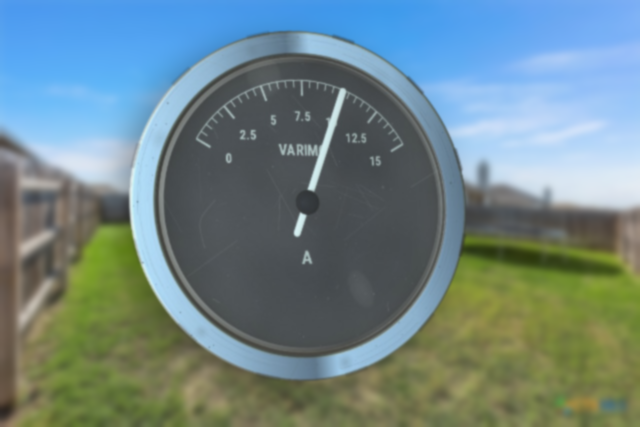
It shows {"value": 10, "unit": "A"}
